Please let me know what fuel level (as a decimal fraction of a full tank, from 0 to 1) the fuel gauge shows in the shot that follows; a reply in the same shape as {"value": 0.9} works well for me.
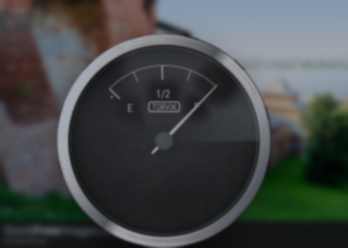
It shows {"value": 1}
